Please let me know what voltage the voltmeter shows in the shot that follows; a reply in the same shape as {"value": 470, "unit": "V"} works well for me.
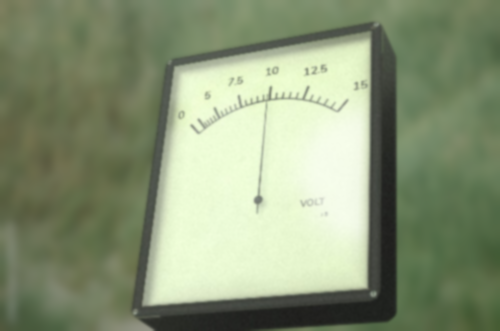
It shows {"value": 10, "unit": "V"}
